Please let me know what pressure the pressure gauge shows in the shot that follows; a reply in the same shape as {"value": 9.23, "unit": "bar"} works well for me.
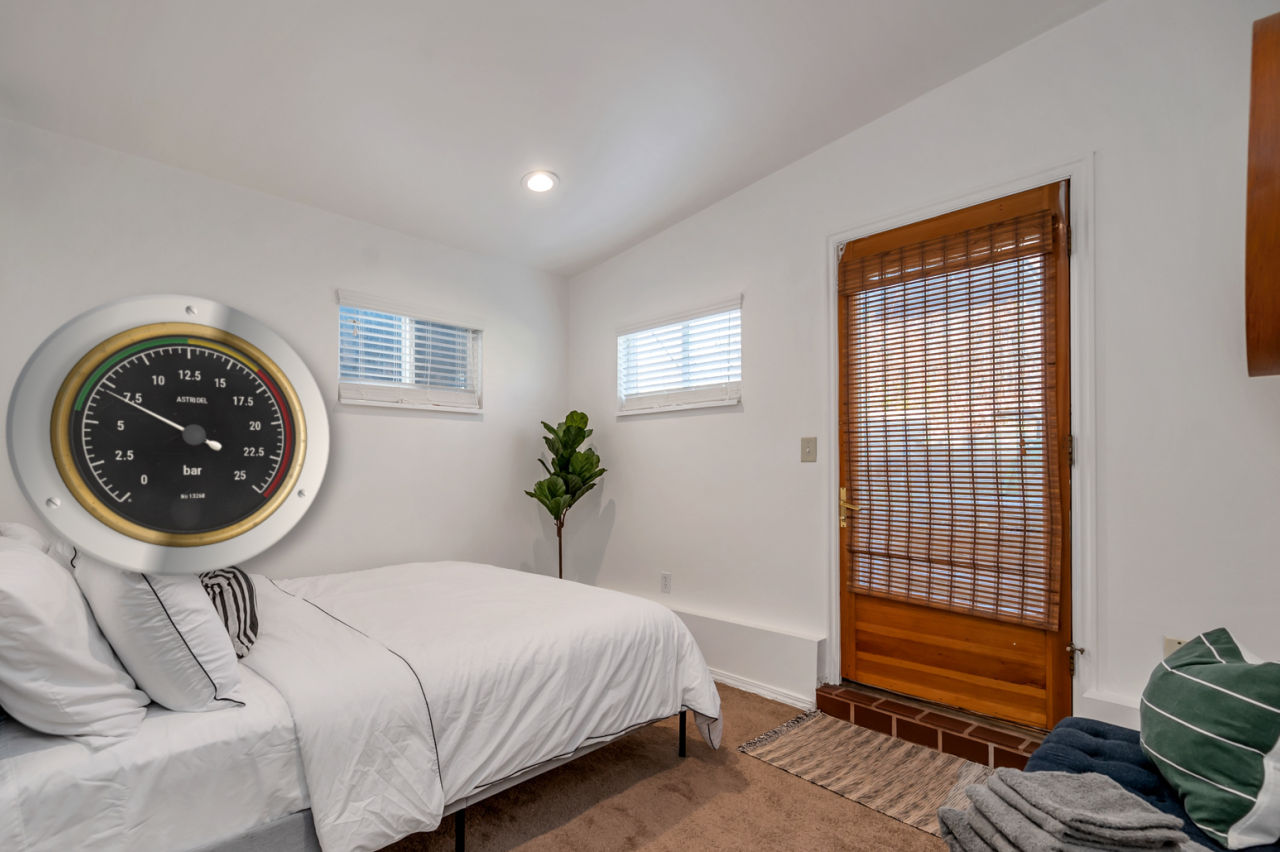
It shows {"value": 7, "unit": "bar"}
